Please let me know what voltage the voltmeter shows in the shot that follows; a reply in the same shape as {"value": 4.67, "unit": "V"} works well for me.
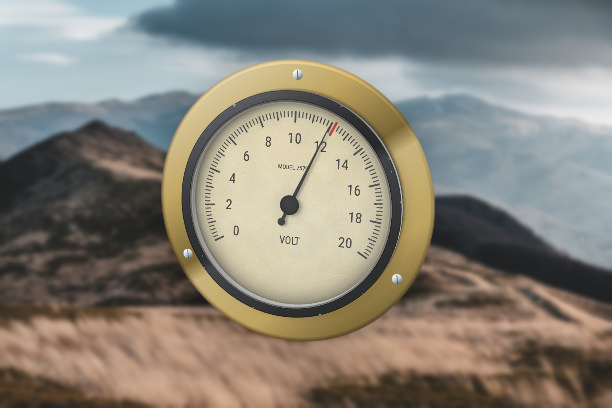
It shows {"value": 12, "unit": "V"}
